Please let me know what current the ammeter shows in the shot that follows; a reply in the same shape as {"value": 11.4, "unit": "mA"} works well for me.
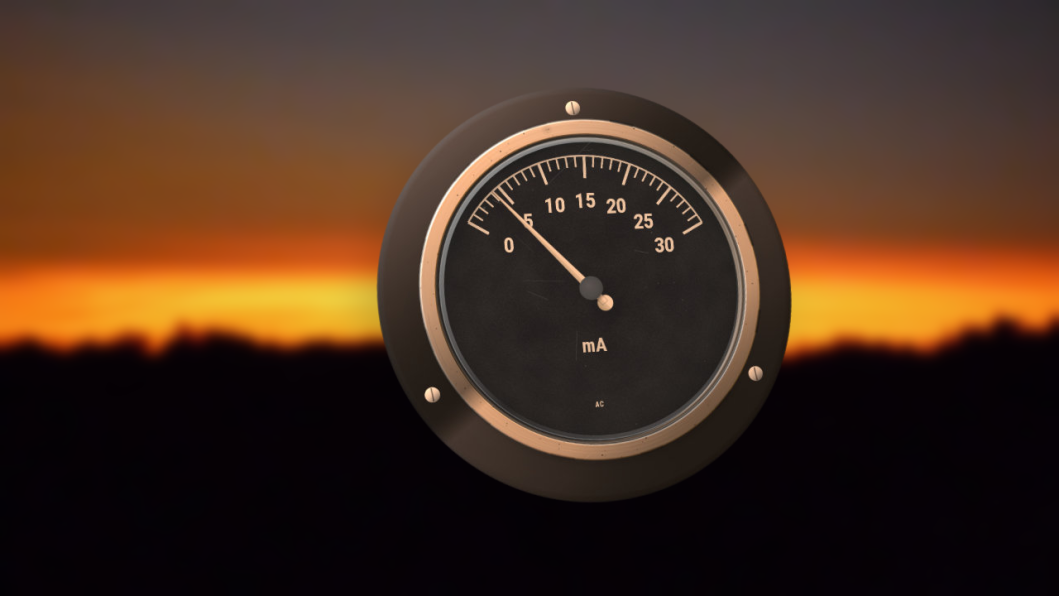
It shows {"value": 4, "unit": "mA"}
